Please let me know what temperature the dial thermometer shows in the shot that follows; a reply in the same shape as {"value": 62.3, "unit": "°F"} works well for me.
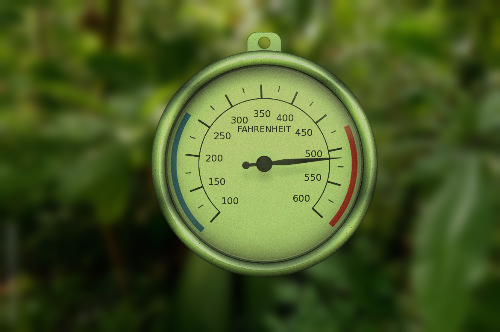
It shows {"value": 512.5, "unit": "°F"}
